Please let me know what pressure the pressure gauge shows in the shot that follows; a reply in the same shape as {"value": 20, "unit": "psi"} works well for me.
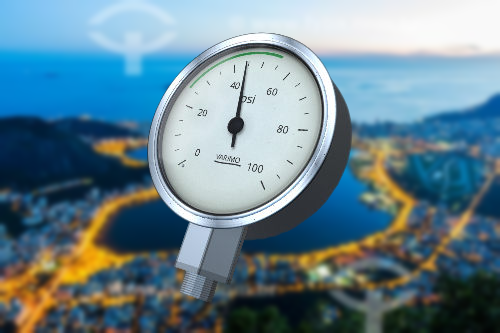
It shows {"value": 45, "unit": "psi"}
